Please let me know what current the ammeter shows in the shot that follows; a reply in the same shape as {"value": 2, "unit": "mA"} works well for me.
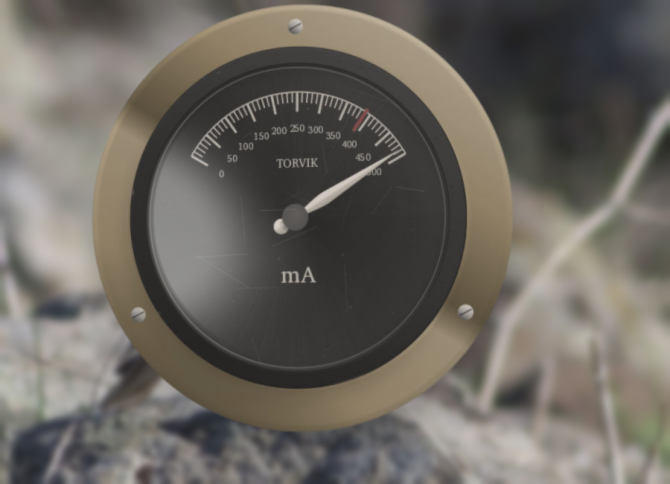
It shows {"value": 490, "unit": "mA"}
